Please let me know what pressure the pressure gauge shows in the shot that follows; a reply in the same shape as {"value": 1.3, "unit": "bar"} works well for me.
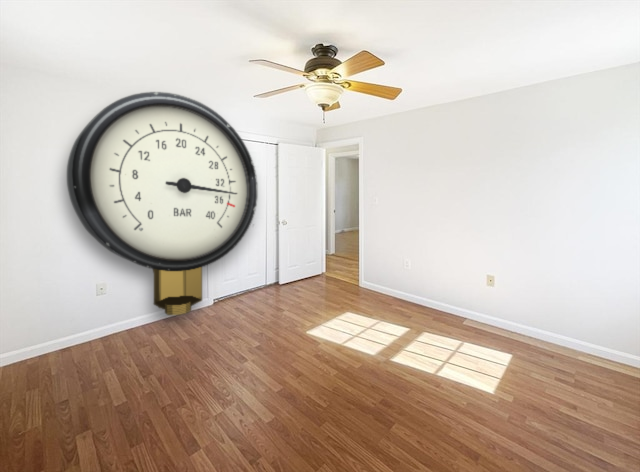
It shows {"value": 34, "unit": "bar"}
